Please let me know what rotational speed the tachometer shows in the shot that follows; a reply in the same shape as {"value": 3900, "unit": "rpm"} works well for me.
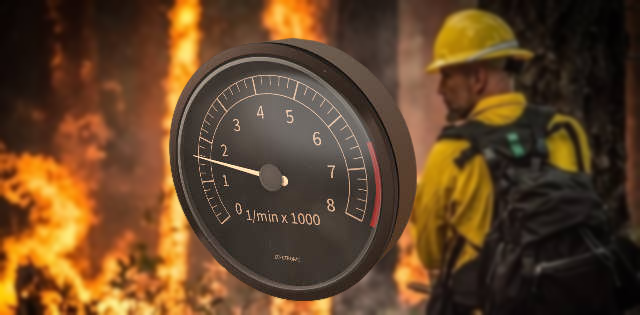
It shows {"value": 1600, "unit": "rpm"}
